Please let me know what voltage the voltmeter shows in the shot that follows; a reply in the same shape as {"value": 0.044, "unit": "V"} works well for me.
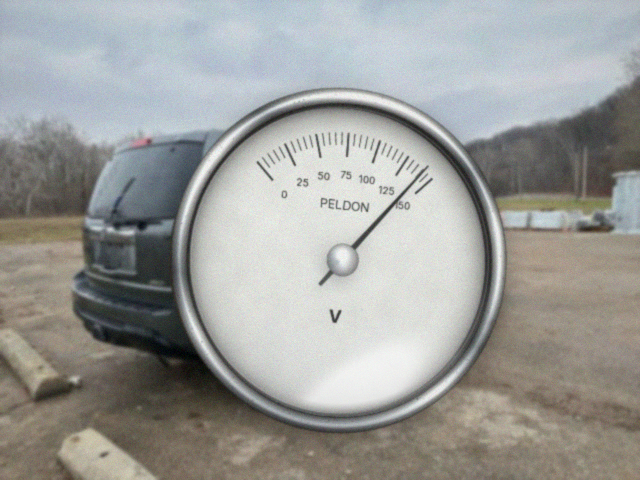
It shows {"value": 140, "unit": "V"}
